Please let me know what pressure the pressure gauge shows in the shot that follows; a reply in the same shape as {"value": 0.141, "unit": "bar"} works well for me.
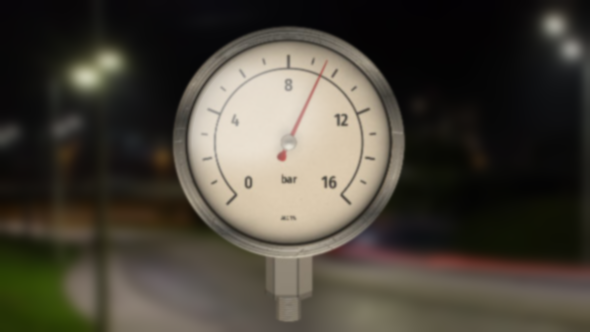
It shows {"value": 9.5, "unit": "bar"}
